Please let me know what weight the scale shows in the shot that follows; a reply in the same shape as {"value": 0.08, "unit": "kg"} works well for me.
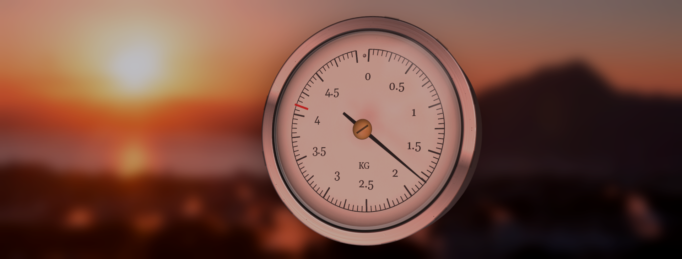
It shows {"value": 1.8, "unit": "kg"}
